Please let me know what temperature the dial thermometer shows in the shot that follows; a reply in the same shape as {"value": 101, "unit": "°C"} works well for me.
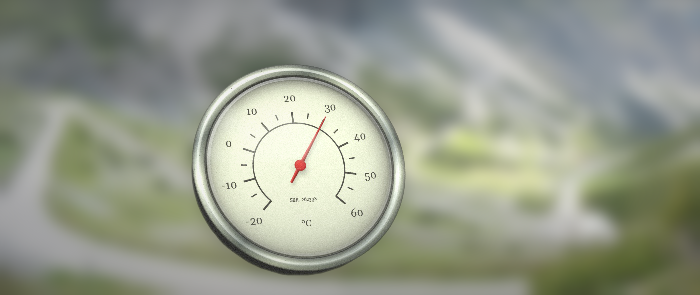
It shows {"value": 30, "unit": "°C"}
